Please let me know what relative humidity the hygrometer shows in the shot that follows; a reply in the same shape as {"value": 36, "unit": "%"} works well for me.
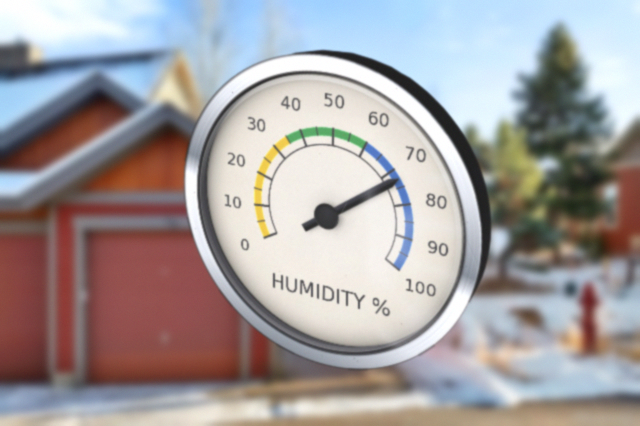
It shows {"value": 72.5, "unit": "%"}
